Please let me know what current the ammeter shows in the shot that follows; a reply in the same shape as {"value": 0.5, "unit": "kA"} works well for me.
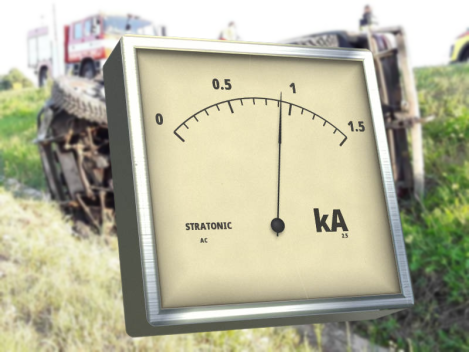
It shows {"value": 0.9, "unit": "kA"}
